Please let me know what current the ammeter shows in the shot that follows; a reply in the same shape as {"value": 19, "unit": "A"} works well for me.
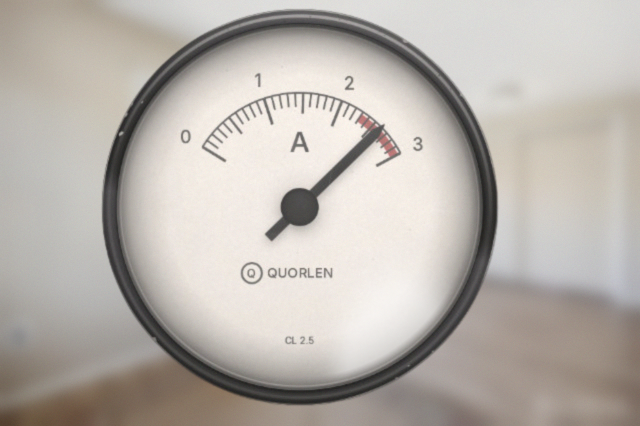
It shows {"value": 2.6, "unit": "A"}
